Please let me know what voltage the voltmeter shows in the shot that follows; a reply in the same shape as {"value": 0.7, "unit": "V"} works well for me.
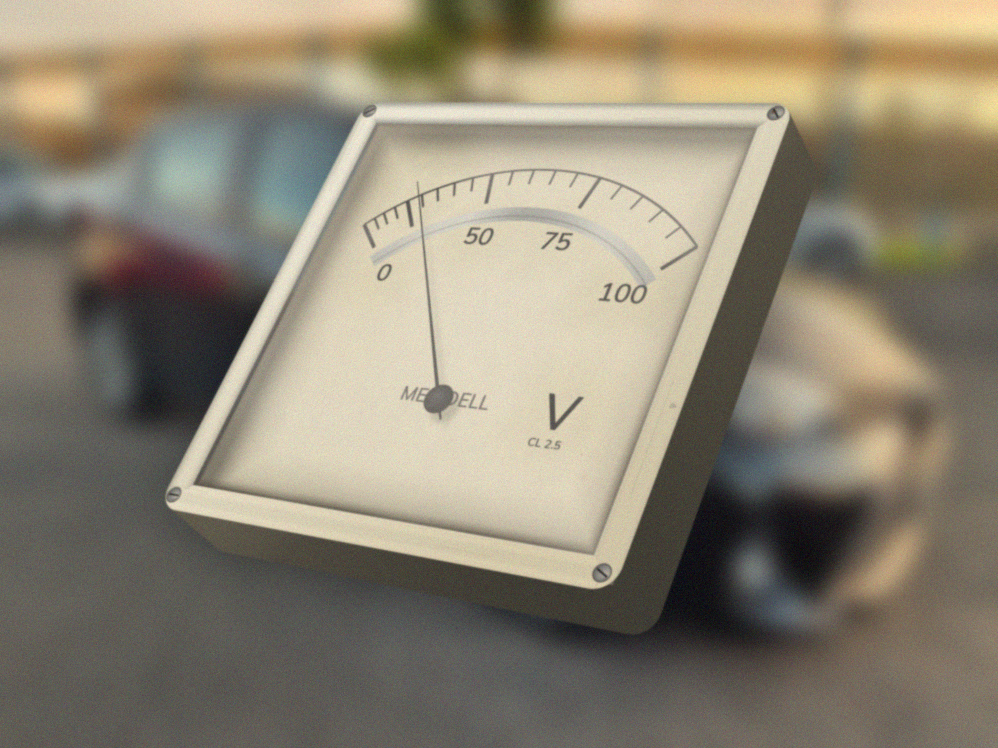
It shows {"value": 30, "unit": "V"}
